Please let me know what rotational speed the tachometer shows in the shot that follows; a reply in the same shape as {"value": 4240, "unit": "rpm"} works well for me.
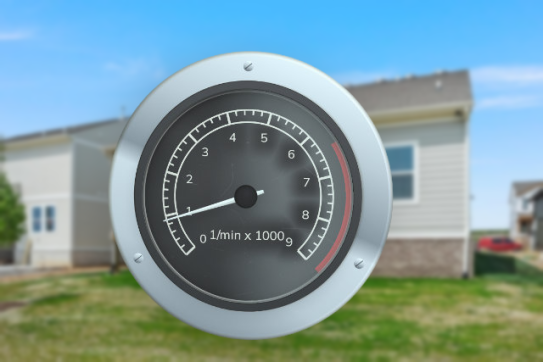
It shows {"value": 900, "unit": "rpm"}
